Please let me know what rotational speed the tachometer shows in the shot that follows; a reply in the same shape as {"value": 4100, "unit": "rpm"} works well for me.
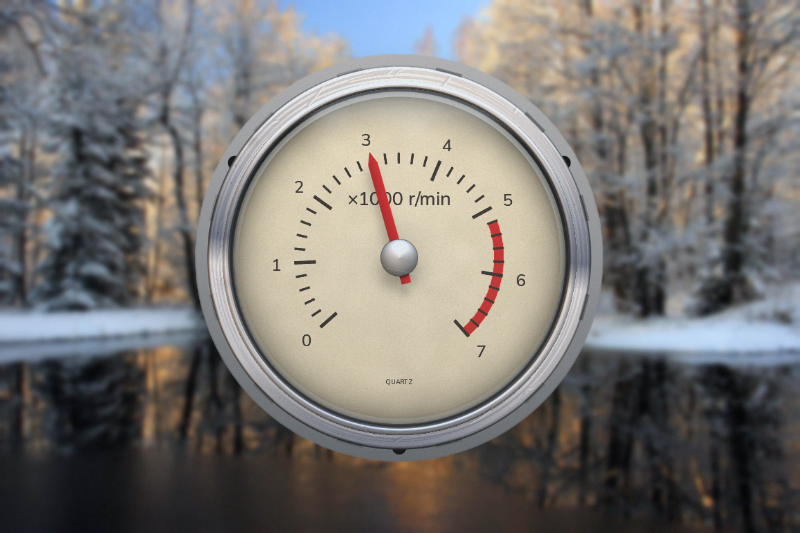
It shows {"value": 3000, "unit": "rpm"}
